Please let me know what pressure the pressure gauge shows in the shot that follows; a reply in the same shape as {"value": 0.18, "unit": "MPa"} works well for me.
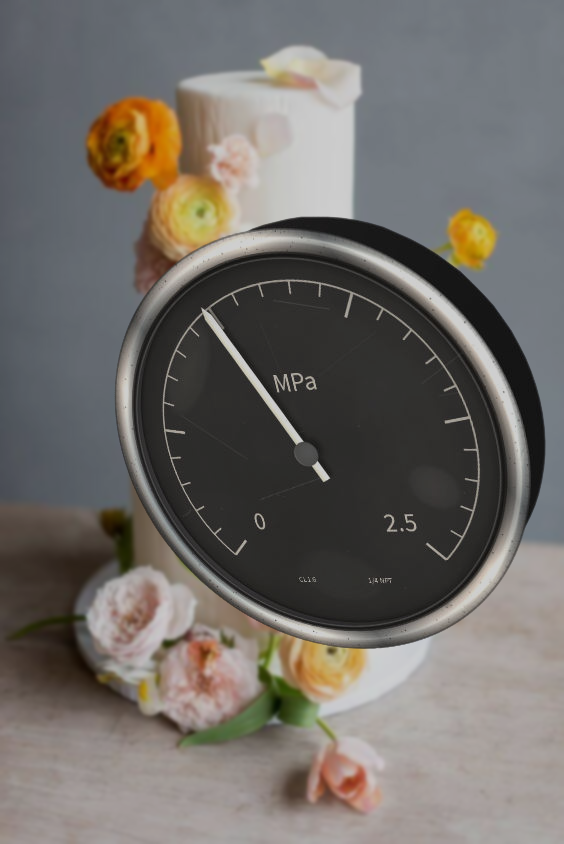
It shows {"value": 1, "unit": "MPa"}
